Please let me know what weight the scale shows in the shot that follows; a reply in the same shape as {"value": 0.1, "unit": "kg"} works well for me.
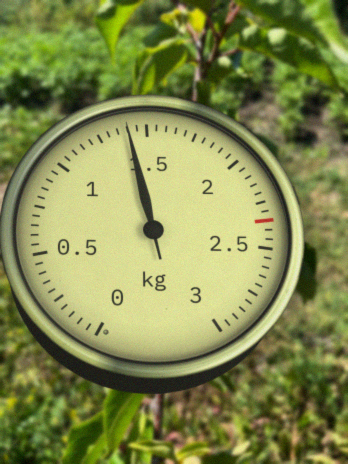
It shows {"value": 1.4, "unit": "kg"}
